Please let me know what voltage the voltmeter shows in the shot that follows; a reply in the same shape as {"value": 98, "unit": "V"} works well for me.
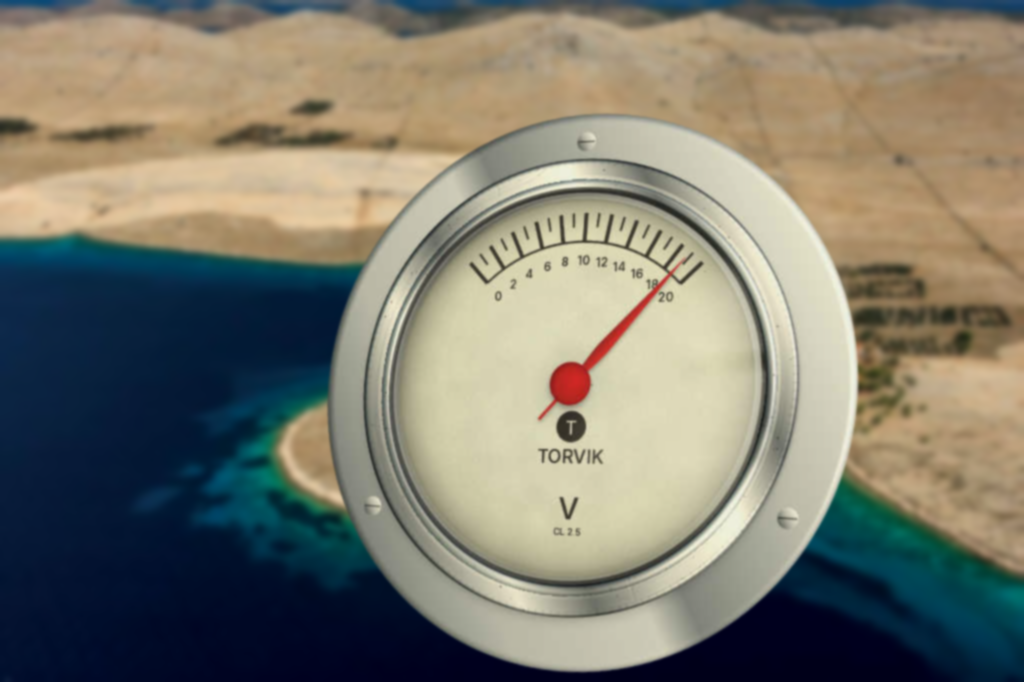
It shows {"value": 19, "unit": "V"}
